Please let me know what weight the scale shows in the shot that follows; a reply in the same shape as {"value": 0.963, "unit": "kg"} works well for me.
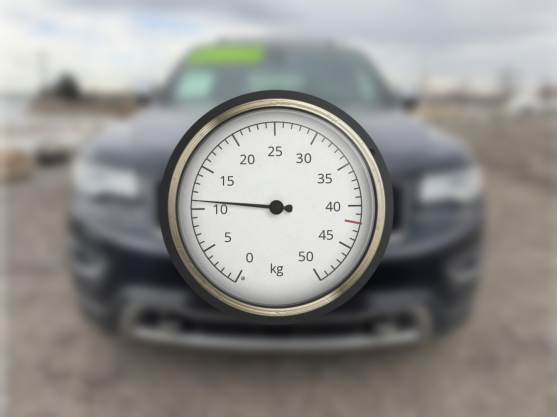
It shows {"value": 11, "unit": "kg"}
